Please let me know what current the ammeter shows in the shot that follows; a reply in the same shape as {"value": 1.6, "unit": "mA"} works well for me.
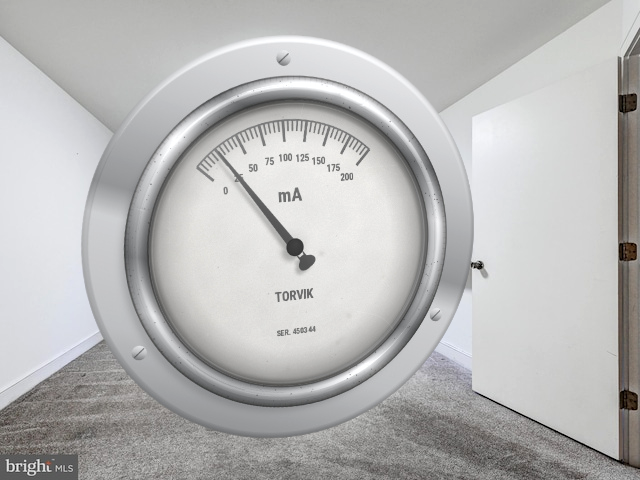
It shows {"value": 25, "unit": "mA"}
